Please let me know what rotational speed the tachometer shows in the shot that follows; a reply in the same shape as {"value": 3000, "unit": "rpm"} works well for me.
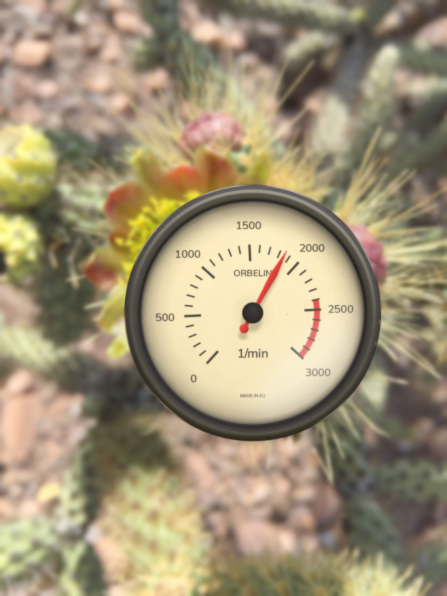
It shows {"value": 1850, "unit": "rpm"}
